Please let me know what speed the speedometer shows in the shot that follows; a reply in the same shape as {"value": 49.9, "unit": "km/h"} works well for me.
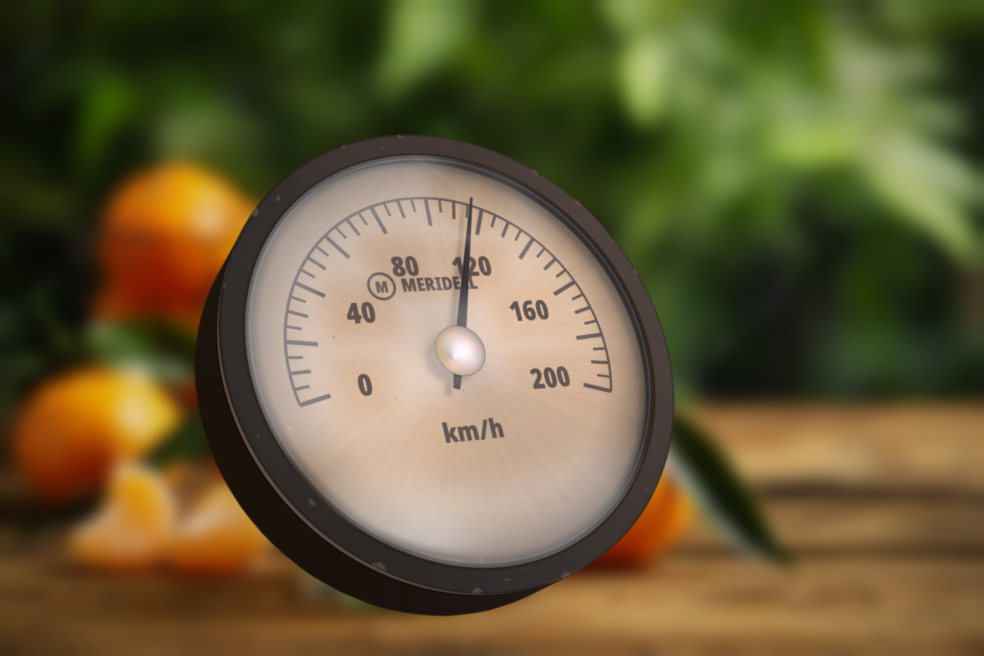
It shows {"value": 115, "unit": "km/h"}
